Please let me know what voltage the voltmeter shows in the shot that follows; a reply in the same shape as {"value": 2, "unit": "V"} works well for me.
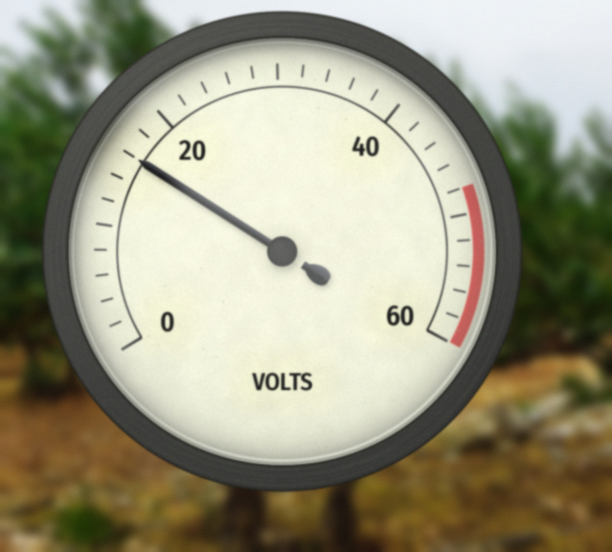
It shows {"value": 16, "unit": "V"}
